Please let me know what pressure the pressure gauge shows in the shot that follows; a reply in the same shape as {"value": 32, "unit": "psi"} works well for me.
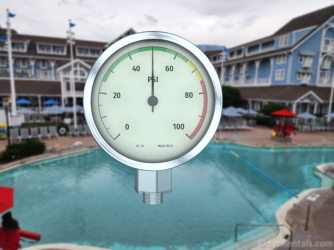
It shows {"value": 50, "unit": "psi"}
